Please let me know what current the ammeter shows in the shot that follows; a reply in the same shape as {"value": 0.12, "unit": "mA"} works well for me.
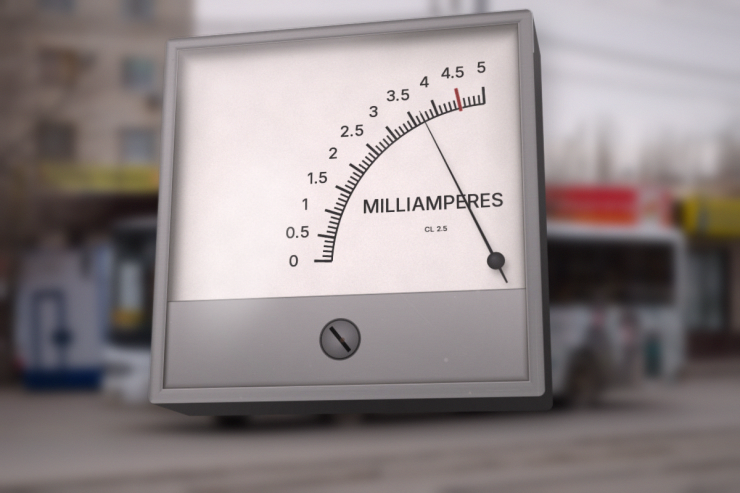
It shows {"value": 3.7, "unit": "mA"}
